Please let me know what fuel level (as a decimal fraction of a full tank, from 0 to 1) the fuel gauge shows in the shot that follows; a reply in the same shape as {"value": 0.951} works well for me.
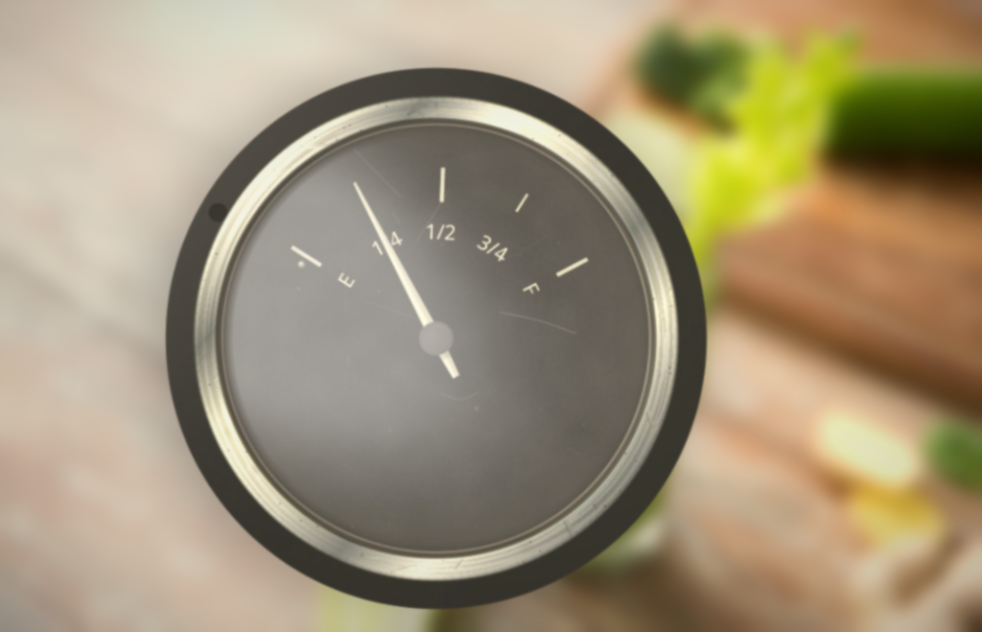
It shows {"value": 0.25}
